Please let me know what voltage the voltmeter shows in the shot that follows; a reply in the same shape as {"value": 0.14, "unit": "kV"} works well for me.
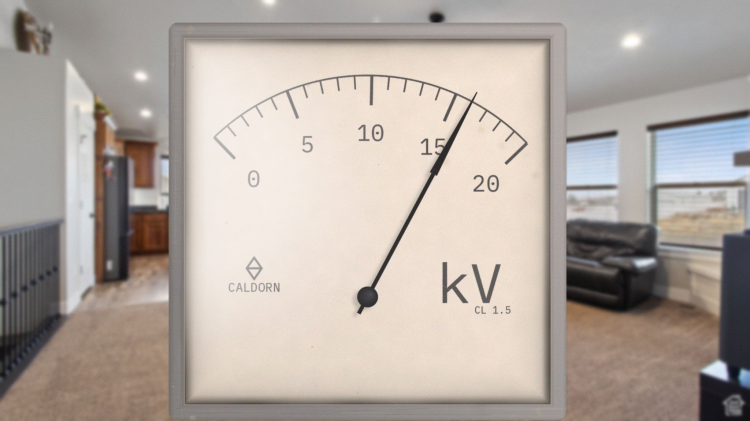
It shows {"value": 16, "unit": "kV"}
